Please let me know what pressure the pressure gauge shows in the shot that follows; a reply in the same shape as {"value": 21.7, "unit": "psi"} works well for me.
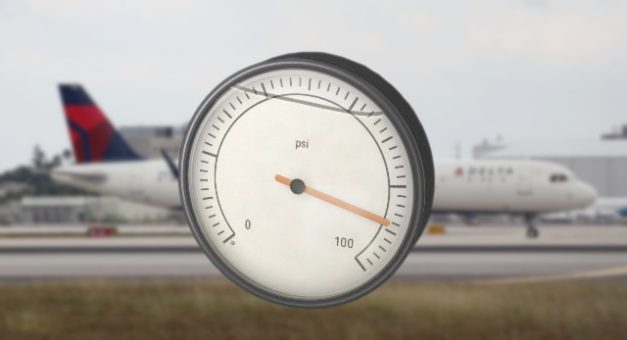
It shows {"value": 88, "unit": "psi"}
